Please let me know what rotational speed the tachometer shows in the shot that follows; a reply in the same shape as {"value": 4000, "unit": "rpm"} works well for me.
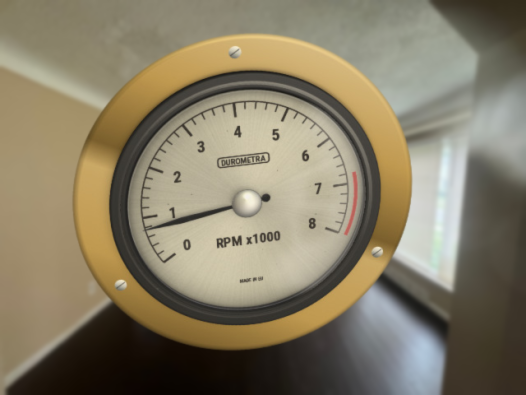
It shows {"value": 800, "unit": "rpm"}
